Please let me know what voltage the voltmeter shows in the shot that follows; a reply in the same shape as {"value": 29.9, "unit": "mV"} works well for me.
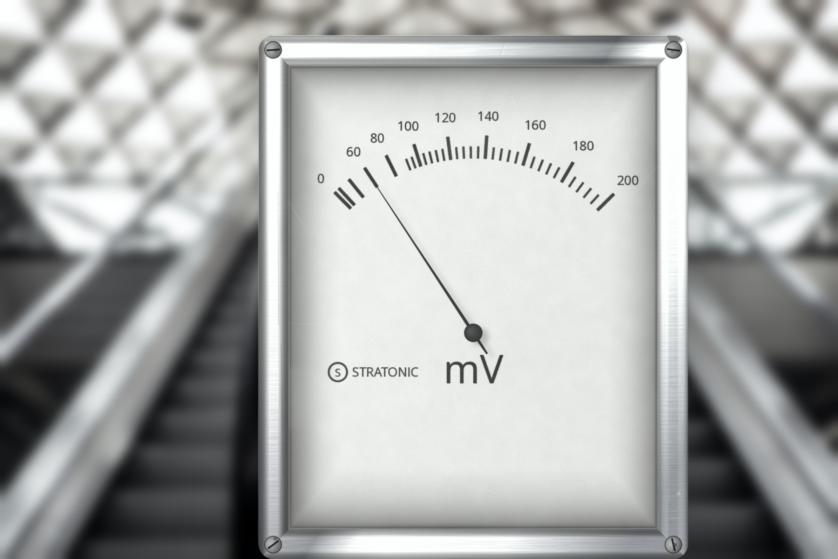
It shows {"value": 60, "unit": "mV"}
